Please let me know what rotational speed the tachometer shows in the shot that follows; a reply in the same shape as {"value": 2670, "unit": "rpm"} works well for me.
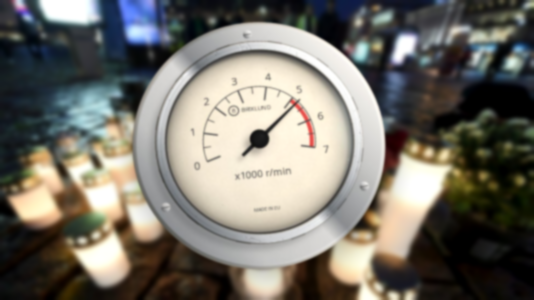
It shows {"value": 5250, "unit": "rpm"}
